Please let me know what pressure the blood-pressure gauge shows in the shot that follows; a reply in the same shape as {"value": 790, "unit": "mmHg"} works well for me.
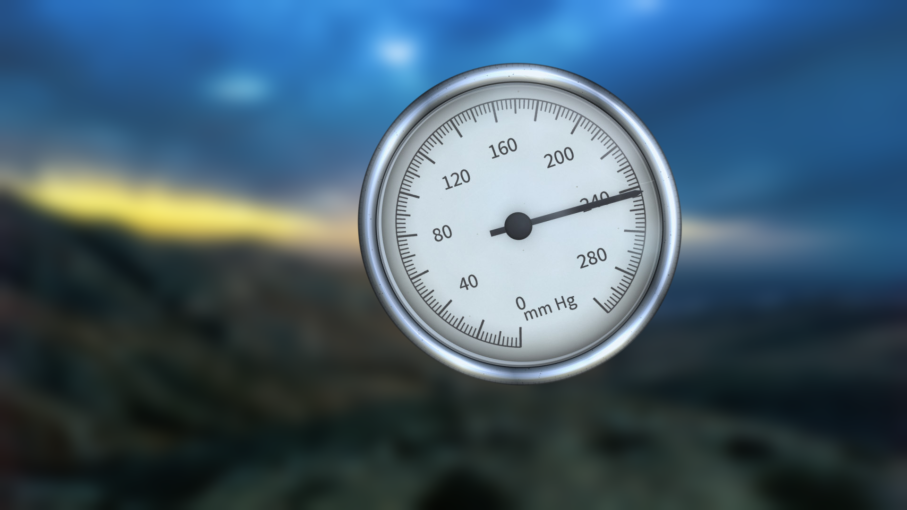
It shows {"value": 242, "unit": "mmHg"}
